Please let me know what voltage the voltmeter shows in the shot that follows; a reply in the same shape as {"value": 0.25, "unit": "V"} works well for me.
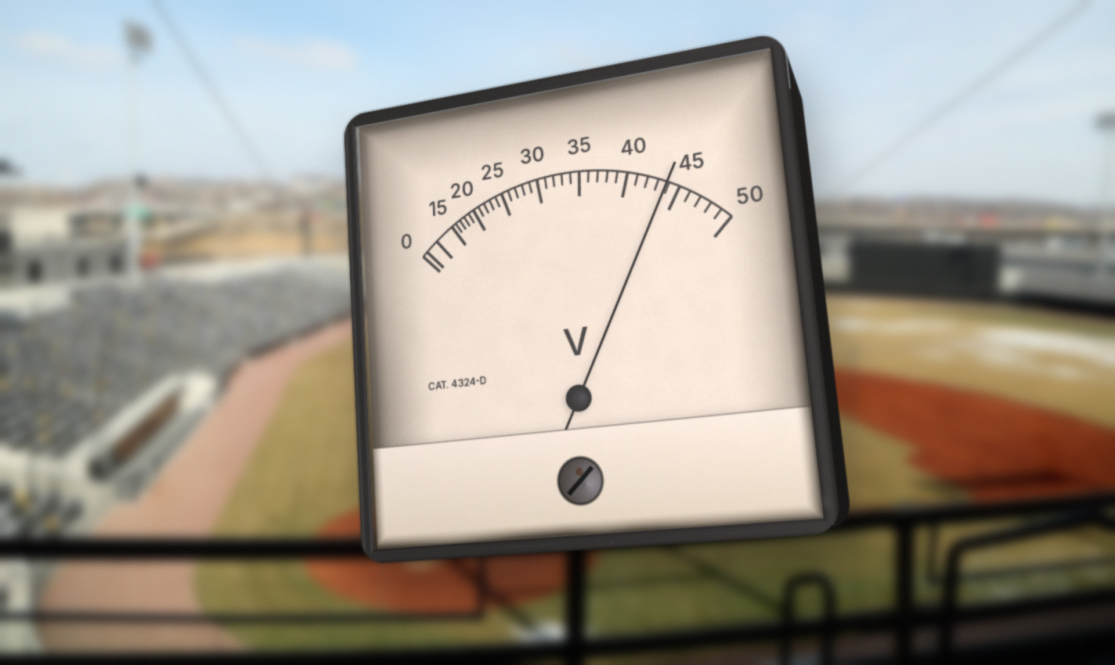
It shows {"value": 44, "unit": "V"}
